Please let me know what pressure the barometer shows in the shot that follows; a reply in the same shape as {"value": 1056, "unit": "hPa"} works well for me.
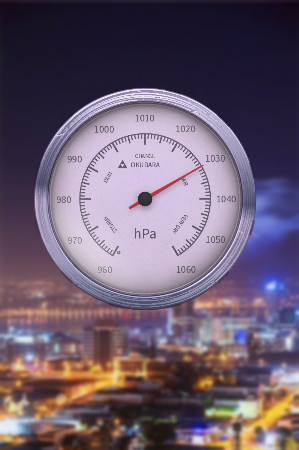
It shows {"value": 1030, "unit": "hPa"}
